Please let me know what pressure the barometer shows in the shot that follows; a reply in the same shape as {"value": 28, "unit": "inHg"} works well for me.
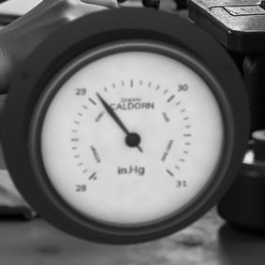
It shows {"value": 29.1, "unit": "inHg"}
